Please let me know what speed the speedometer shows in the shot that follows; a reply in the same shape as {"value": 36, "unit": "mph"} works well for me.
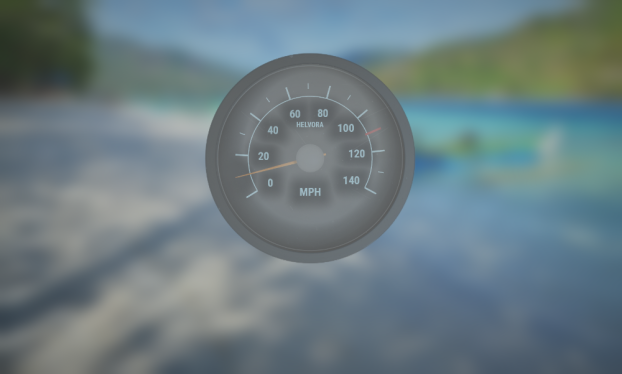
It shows {"value": 10, "unit": "mph"}
